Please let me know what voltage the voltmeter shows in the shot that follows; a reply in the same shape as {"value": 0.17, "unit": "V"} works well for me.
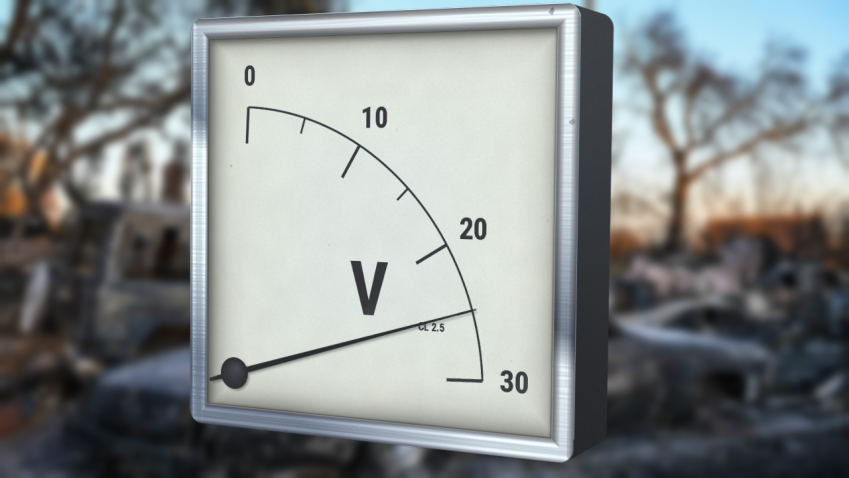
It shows {"value": 25, "unit": "V"}
